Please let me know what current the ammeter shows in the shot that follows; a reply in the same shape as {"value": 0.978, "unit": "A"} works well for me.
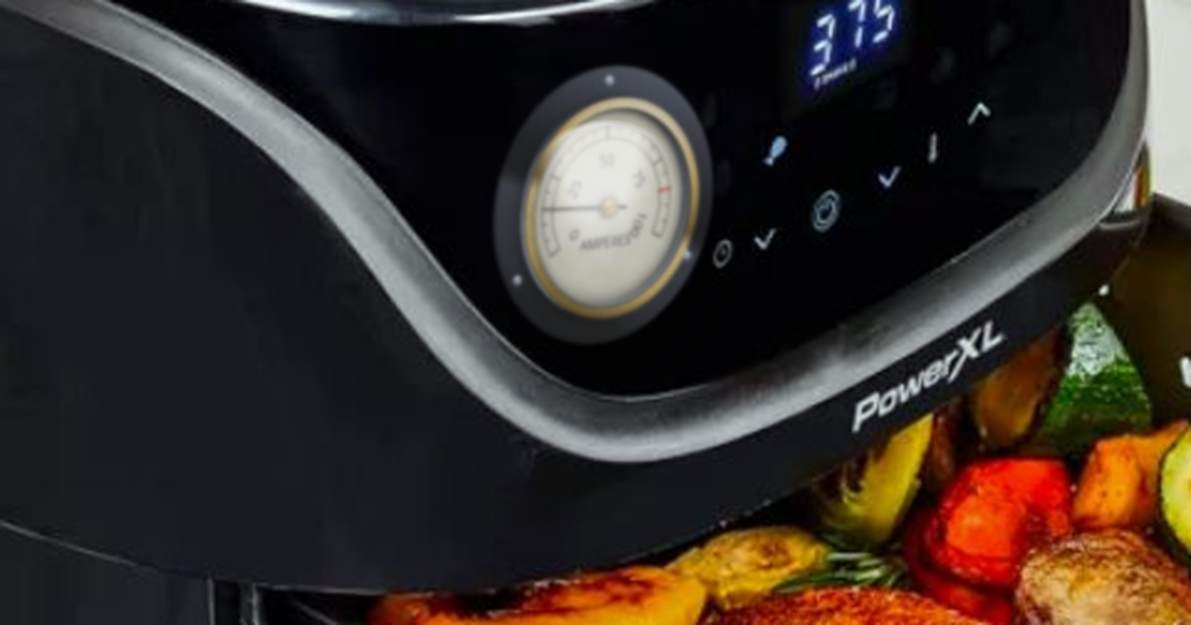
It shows {"value": 15, "unit": "A"}
